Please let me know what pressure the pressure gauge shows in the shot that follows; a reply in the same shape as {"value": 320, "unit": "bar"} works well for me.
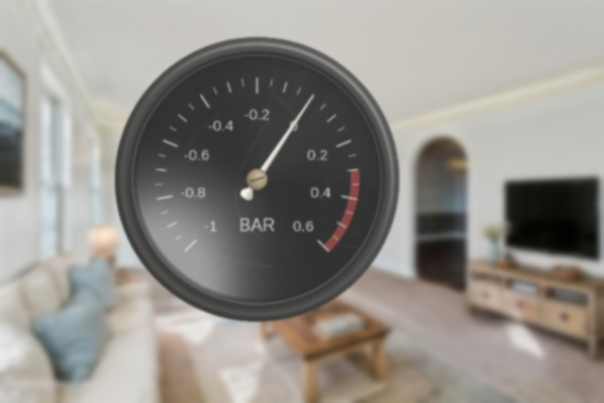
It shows {"value": 0, "unit": "bar"}
